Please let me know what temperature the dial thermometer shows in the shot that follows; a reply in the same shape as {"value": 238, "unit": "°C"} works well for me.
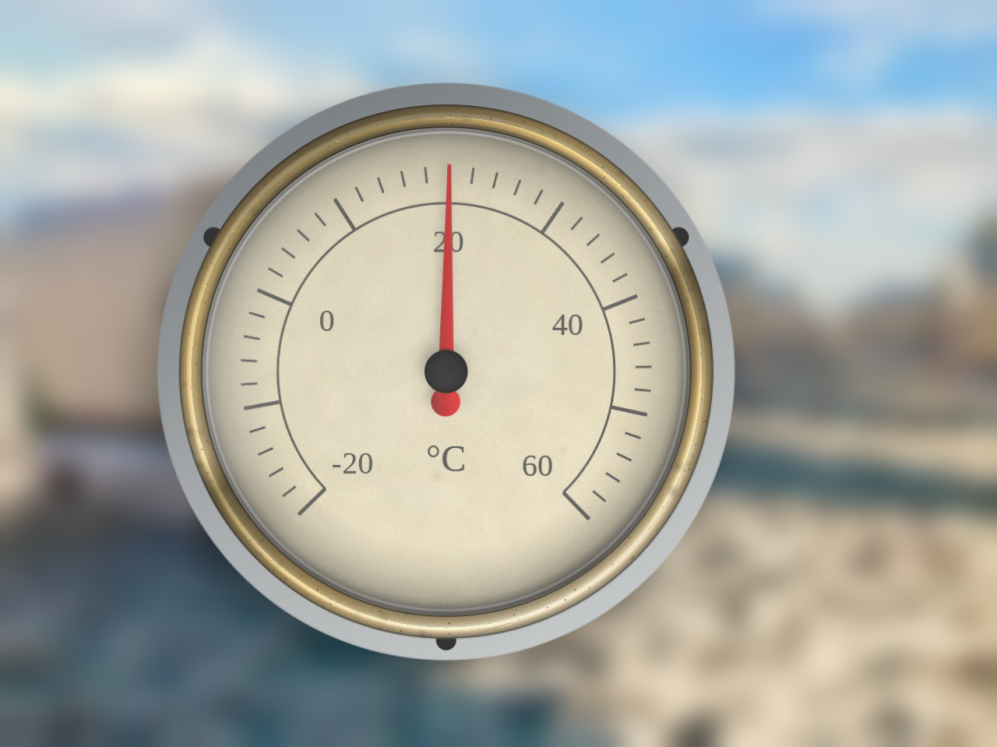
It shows {"value": 20, "unit": "°C"}
